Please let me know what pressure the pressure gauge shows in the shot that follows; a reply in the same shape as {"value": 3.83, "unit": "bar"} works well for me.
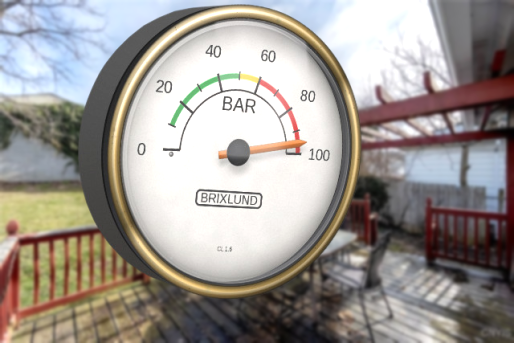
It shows {"value": 95, "unit": "bar"}
